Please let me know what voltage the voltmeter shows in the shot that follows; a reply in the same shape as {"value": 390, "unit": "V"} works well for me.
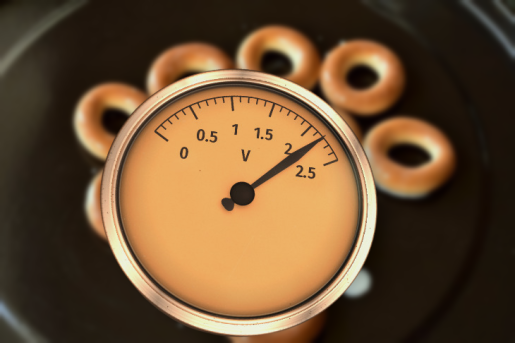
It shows {"value": 2.2, "unit": "V"}
